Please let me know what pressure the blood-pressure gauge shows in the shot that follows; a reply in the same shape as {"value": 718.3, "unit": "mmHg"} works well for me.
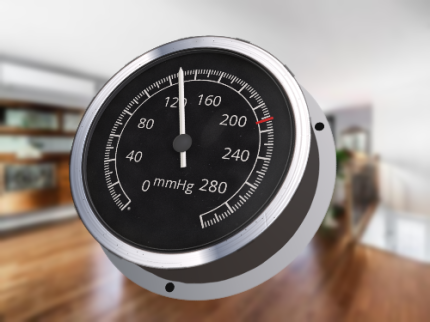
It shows {"value": 130, "unit": "mmHg"}
